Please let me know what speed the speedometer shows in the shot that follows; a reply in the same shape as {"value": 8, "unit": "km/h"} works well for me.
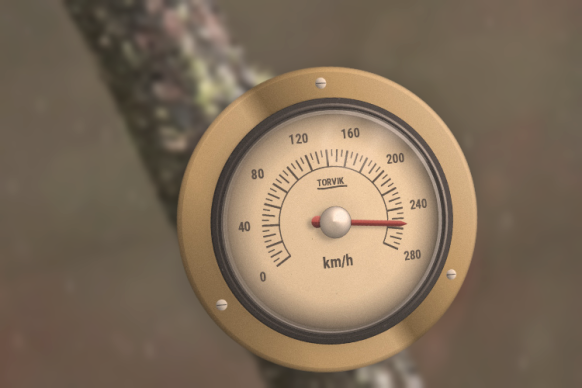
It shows {"value": 255, "unit": "km/h"}
